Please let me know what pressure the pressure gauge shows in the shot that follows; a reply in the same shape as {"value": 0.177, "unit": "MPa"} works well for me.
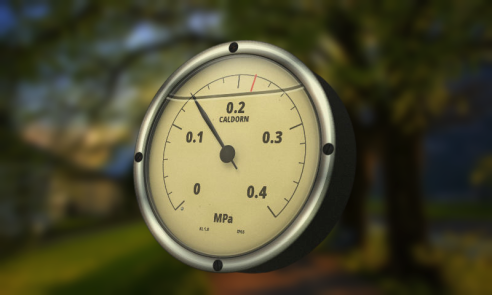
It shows {"value": 0.14, "unit": "MPa"}
